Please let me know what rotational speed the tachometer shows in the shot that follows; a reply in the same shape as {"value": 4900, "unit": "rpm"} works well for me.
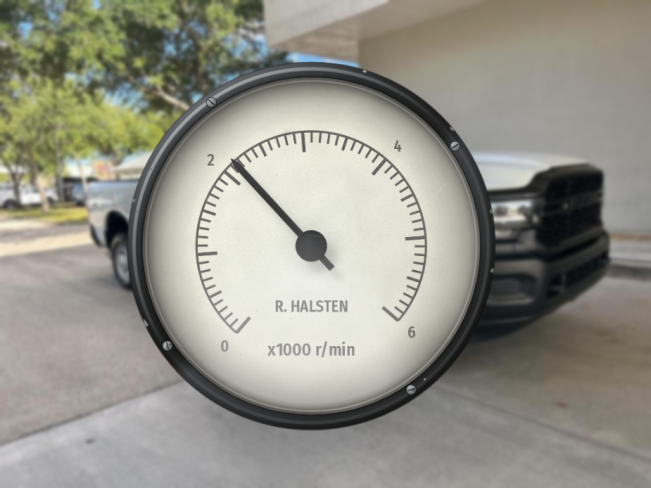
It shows {"value": 2150, "unit": "rpm"}
